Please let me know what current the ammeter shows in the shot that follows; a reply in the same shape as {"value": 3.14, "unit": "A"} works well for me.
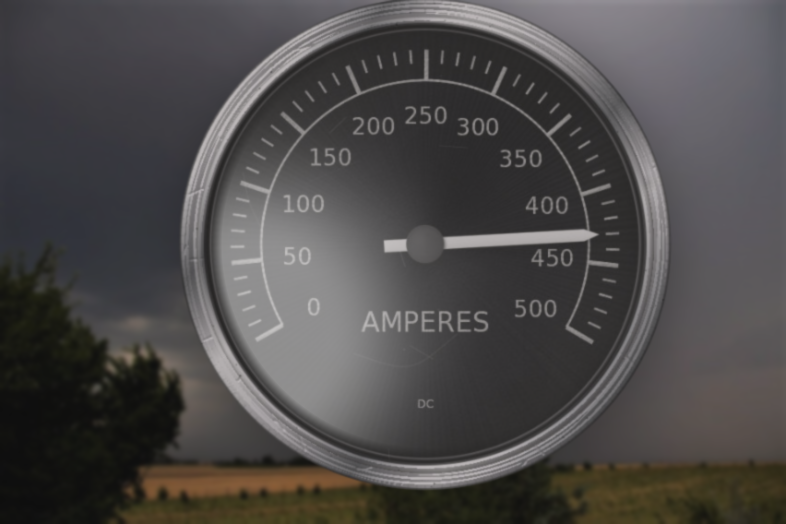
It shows {"value": 430, "unit": "A"}
